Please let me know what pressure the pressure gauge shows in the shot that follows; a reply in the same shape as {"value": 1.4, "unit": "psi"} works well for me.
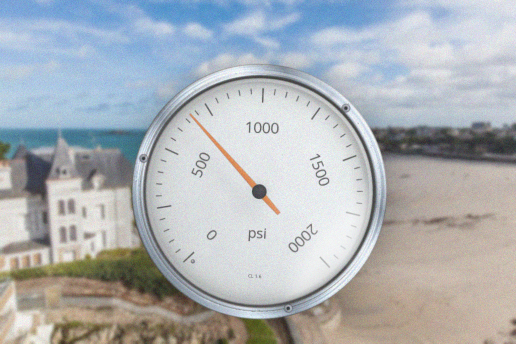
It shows {"value": 675, "unit": "psi"}
